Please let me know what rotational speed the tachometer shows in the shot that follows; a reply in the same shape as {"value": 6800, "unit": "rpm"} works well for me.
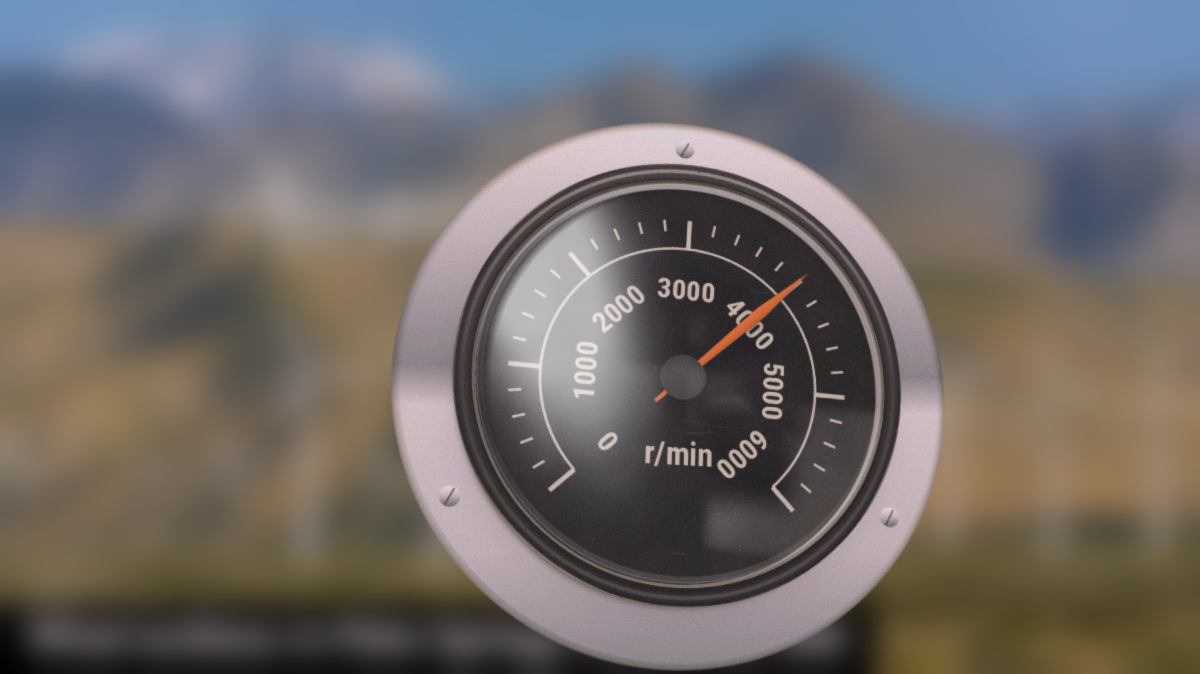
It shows {"value": 4000, "unit": "rpm"}
